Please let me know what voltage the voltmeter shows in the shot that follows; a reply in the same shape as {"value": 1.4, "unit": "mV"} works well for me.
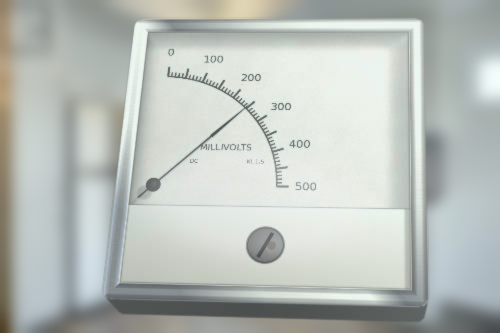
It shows {"value": 250, "unit": "mV"}
